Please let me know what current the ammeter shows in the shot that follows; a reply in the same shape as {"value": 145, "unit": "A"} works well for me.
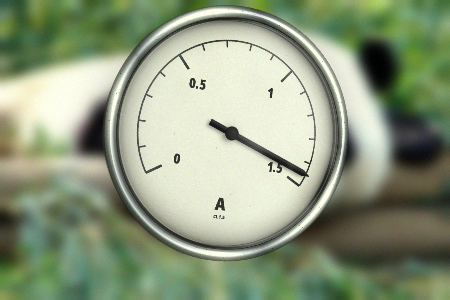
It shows {"value": 1.45, "unit": "A"}
